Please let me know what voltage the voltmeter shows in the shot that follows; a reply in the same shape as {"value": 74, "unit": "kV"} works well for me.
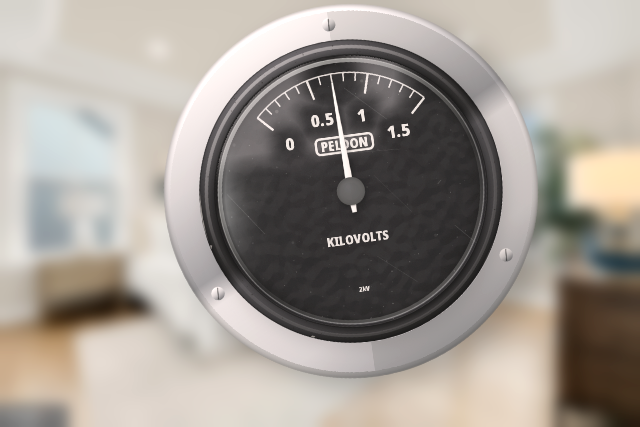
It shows {"value": 0.7, "unit": "kV"}
